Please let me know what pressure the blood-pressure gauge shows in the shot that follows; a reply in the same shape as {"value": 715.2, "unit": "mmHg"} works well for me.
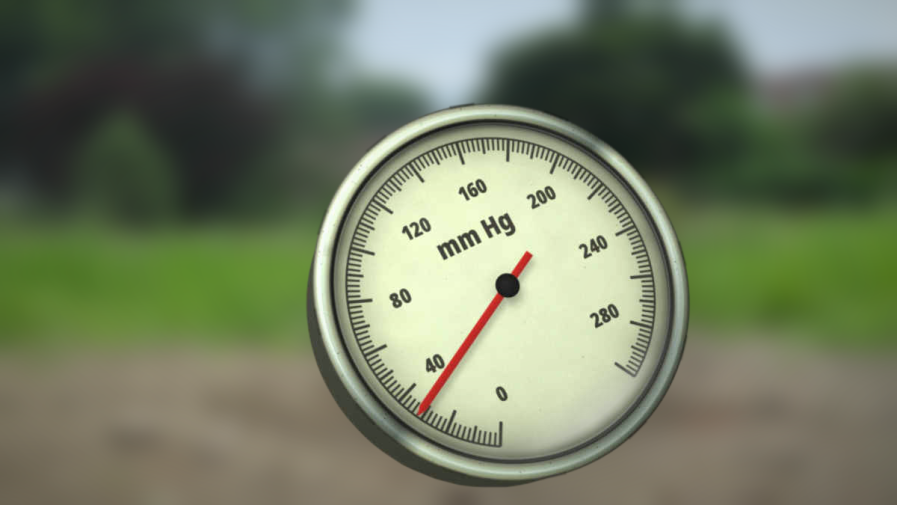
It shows {"value": 32, "unit": "mmHg"}
